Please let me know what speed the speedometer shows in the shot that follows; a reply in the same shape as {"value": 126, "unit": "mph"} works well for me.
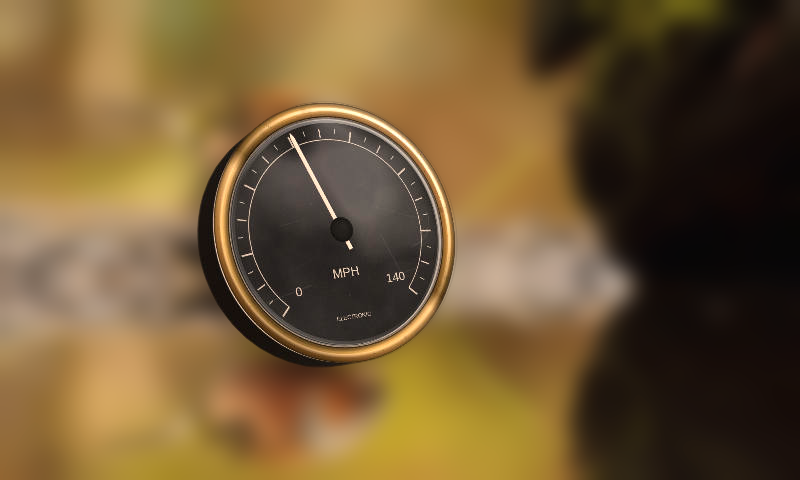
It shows {"value": 60, "unit": "mph"}
